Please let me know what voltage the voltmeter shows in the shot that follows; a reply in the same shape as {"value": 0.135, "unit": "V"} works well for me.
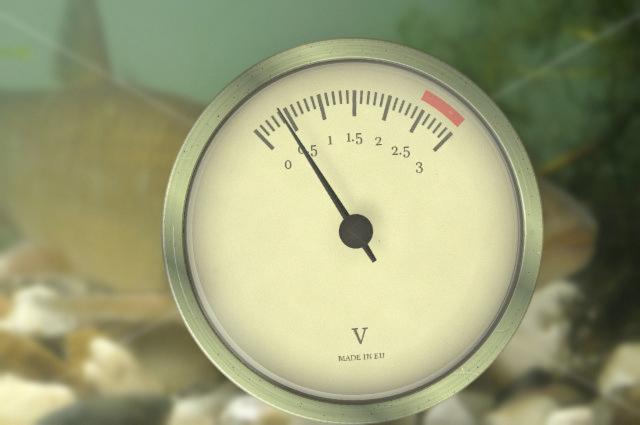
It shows {"value": 0.4, "unit": "V"}
